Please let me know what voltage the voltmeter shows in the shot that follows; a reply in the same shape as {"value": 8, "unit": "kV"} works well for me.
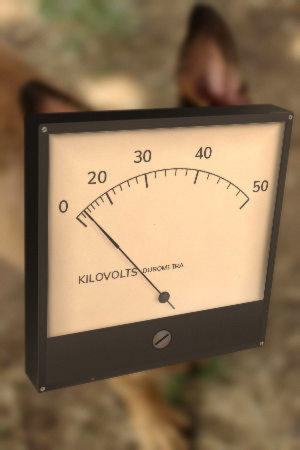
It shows {"value": 10, "unit": "kV"}
